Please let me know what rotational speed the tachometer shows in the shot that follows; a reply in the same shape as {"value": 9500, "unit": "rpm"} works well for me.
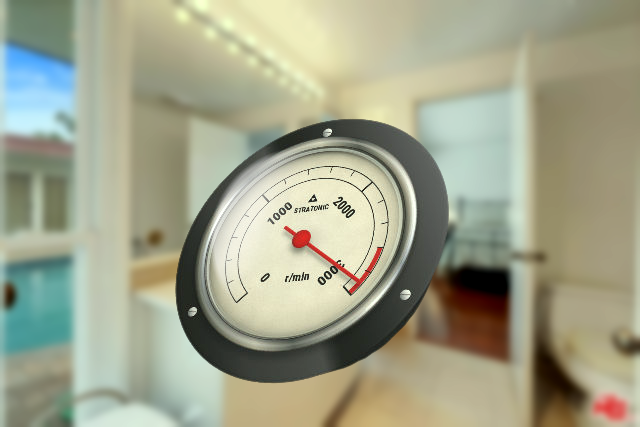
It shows {"value": 2900, "unit": "rpm"}
